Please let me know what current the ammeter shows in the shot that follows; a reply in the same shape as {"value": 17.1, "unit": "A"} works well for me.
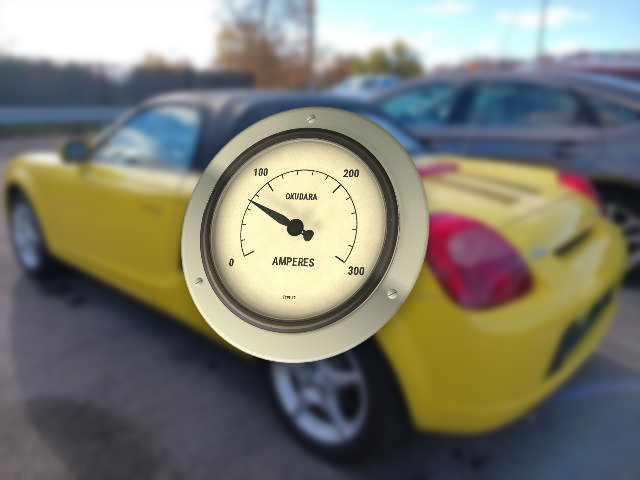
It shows {"value": 70, "unit": "A"}
